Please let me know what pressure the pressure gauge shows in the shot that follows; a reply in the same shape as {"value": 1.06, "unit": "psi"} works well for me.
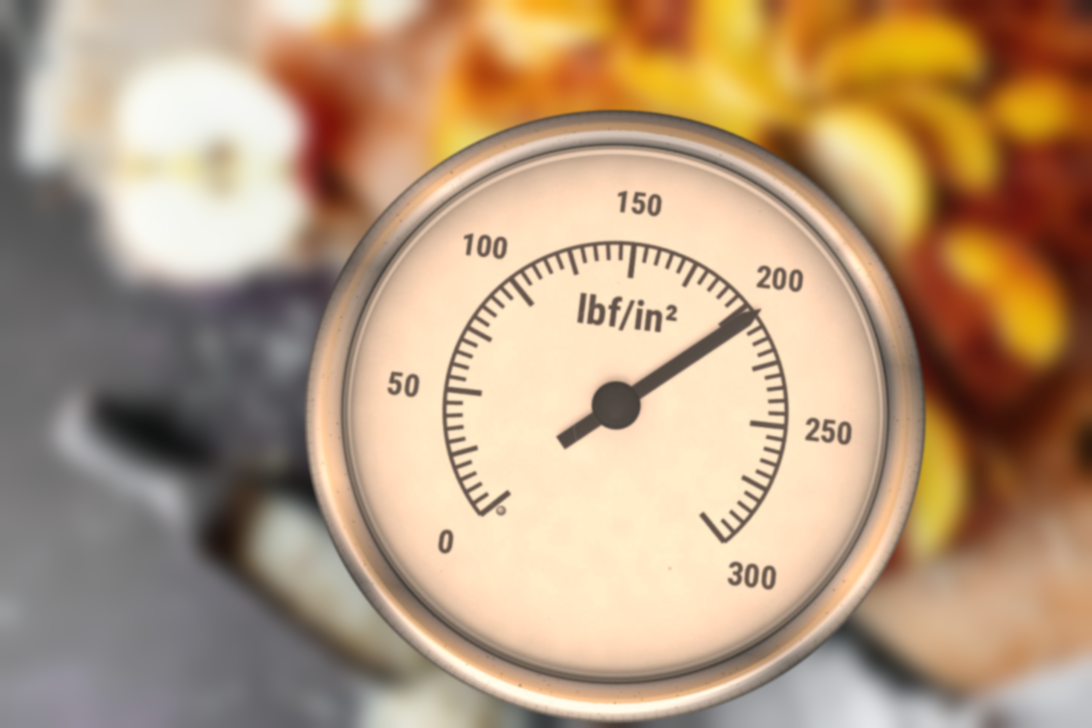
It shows {"value": 205, "unit": "psi"}
